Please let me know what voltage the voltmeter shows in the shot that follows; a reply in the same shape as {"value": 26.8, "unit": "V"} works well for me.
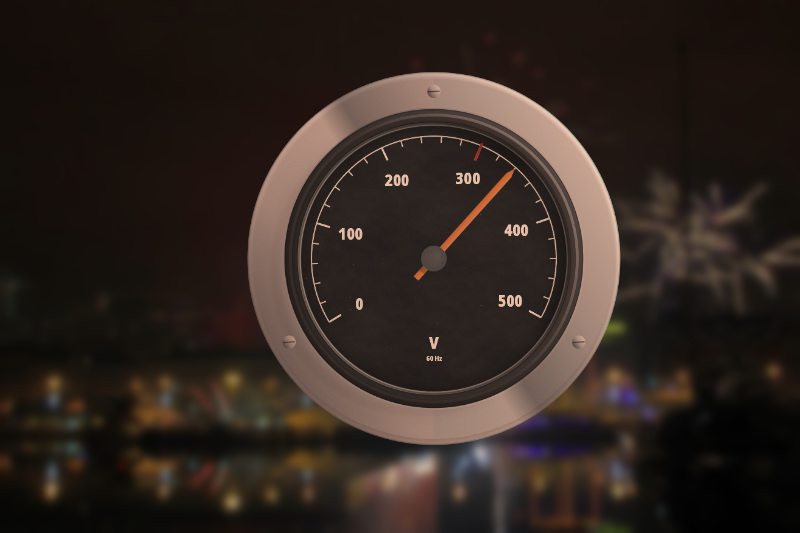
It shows {"value": 340, "unit": "V"}
